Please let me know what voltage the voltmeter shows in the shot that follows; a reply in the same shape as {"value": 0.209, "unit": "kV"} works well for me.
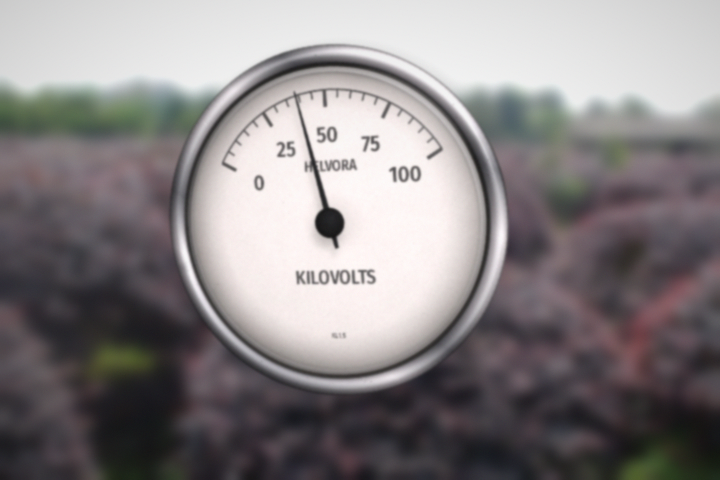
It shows {"value": 40, "unit": "kV"}
